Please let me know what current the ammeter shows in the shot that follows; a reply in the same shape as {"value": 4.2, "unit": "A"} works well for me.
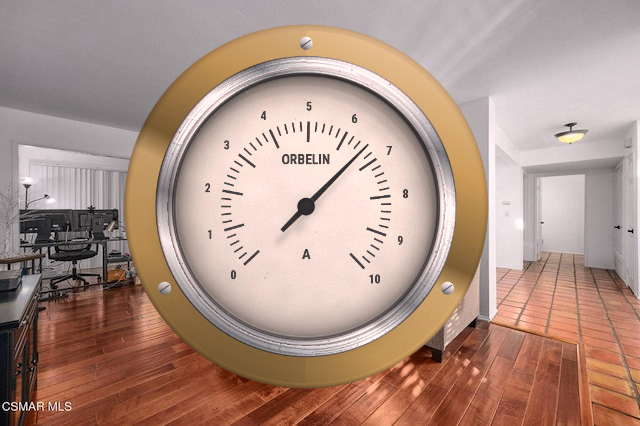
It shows {"value": 6.6, "unit": "A"}
